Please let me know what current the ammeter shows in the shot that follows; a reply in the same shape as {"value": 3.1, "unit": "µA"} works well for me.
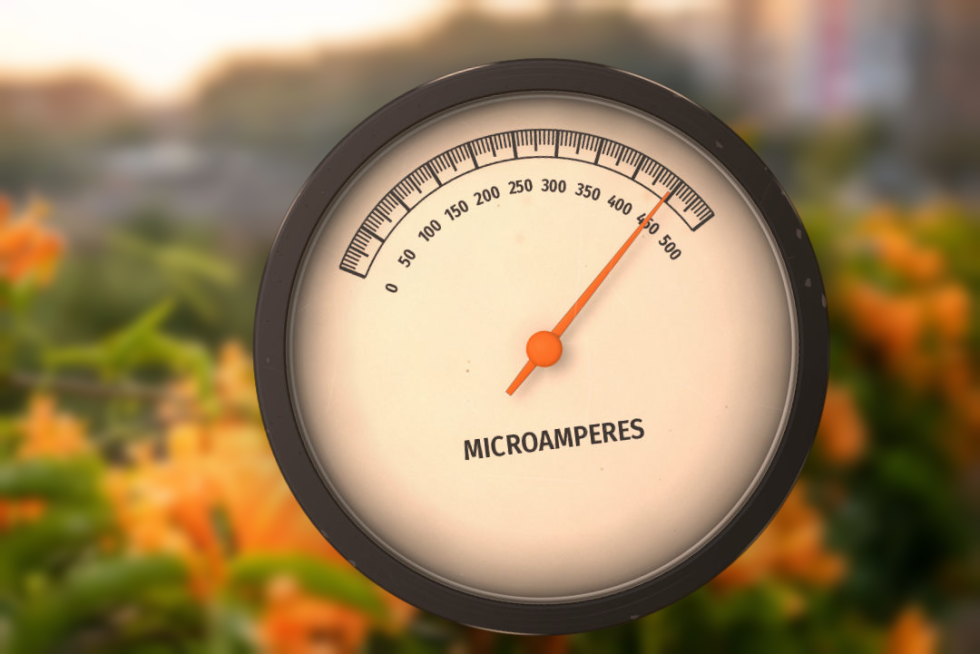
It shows {"value": 445, "unit": "µA"}
